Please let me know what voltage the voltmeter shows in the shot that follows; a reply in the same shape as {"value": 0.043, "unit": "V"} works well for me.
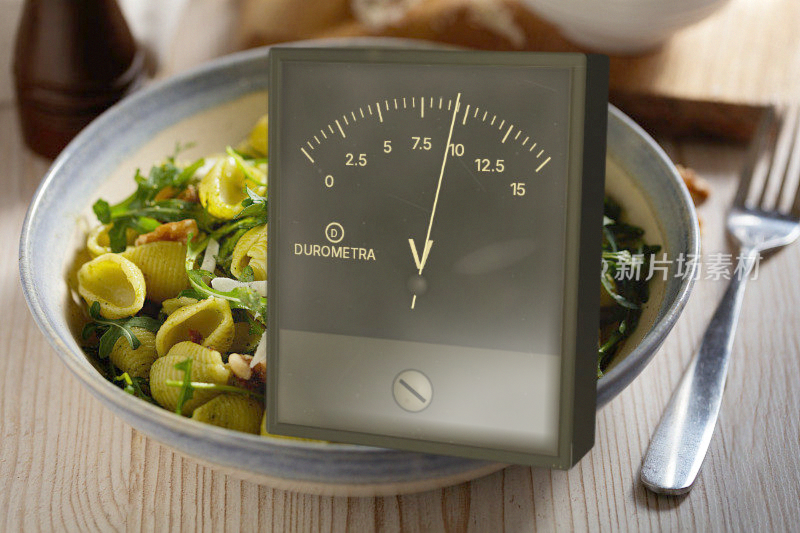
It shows {"value": 9.5, "unit": "V"}
